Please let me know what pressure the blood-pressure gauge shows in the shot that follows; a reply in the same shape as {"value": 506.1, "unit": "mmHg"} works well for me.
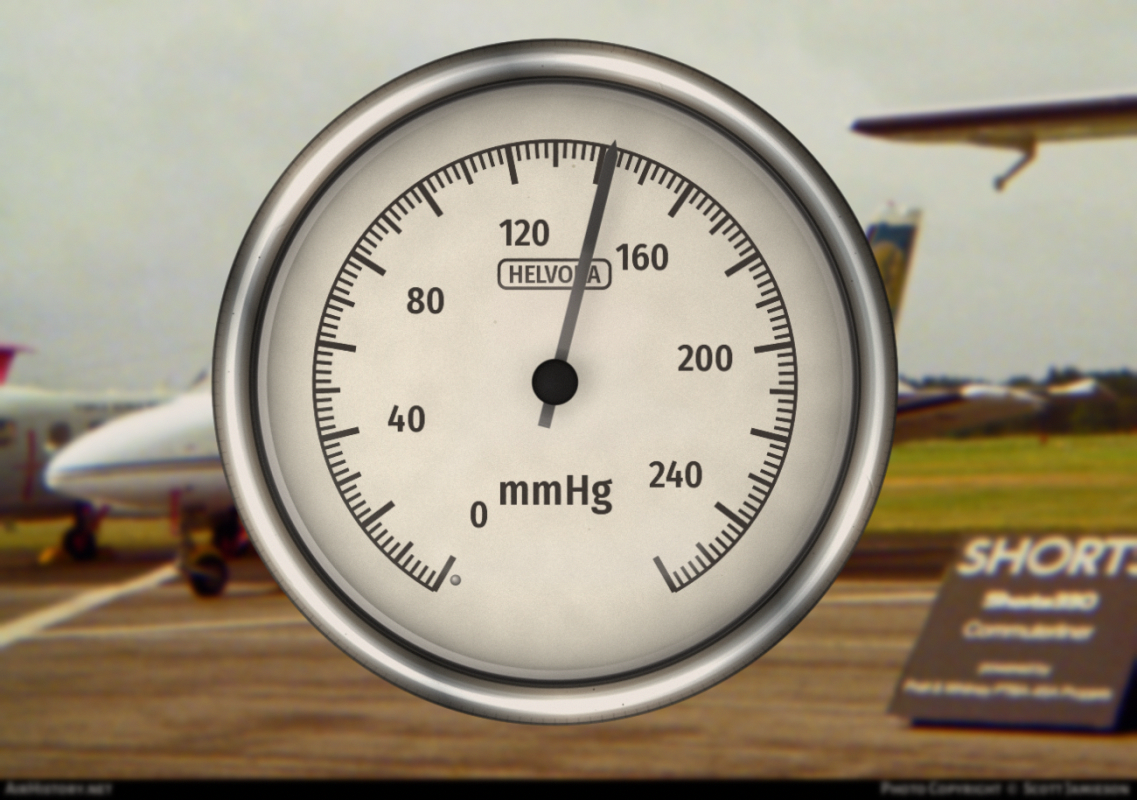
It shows {"value": 142, "unit": "mmHg"}
